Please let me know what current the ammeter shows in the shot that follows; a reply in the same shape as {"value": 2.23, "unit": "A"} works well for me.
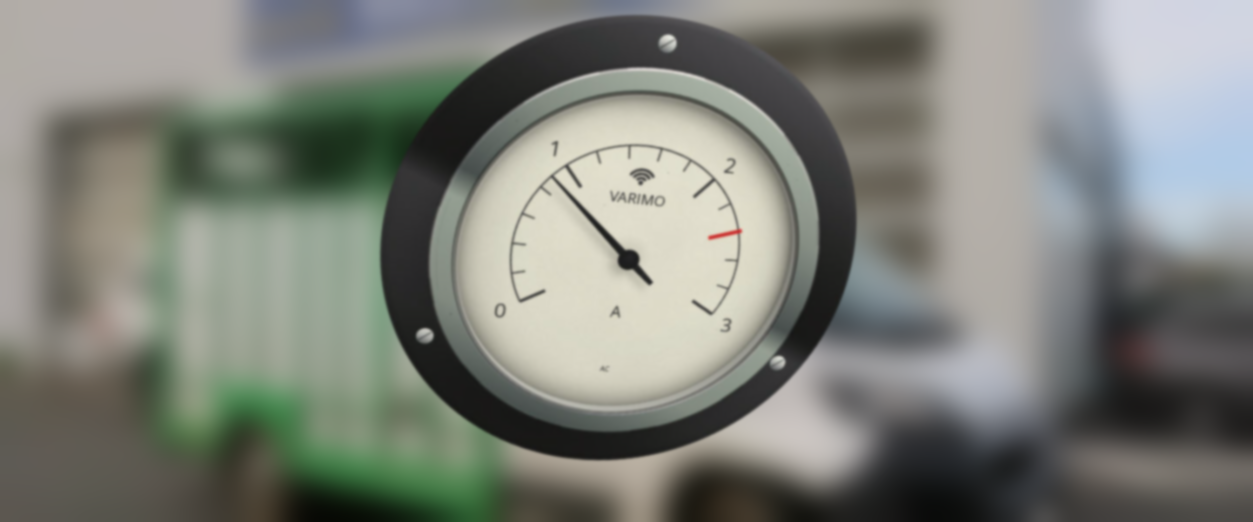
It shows {"value": 0.9, "unit": "A"}
